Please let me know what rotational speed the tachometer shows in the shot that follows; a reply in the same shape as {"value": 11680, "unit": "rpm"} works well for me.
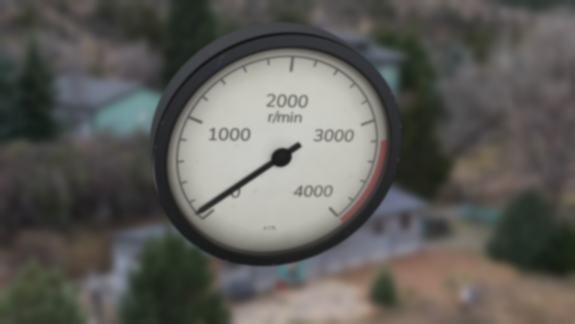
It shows {"value": 100, "unit": "rpm"}
